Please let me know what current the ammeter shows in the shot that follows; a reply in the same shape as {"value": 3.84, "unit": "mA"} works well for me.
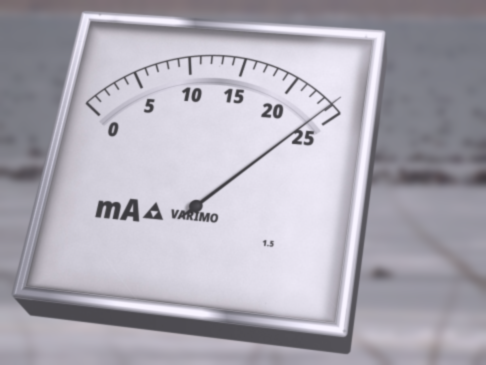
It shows {"value": 24, "unit": "mA"}
